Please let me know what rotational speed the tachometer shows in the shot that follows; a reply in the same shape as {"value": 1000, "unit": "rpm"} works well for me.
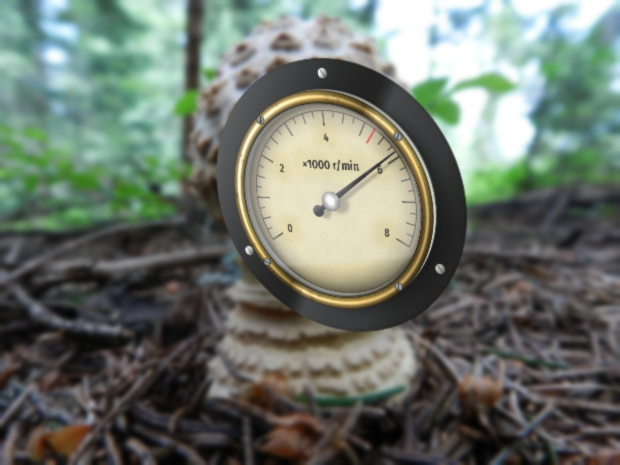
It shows {"value": 5875, "unit": "rpm"}
